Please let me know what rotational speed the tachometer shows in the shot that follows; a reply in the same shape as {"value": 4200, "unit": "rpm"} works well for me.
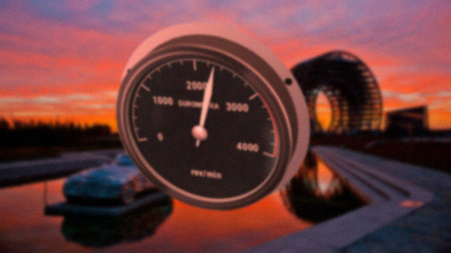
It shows {"value": 2300, "unit": "rpm"}
